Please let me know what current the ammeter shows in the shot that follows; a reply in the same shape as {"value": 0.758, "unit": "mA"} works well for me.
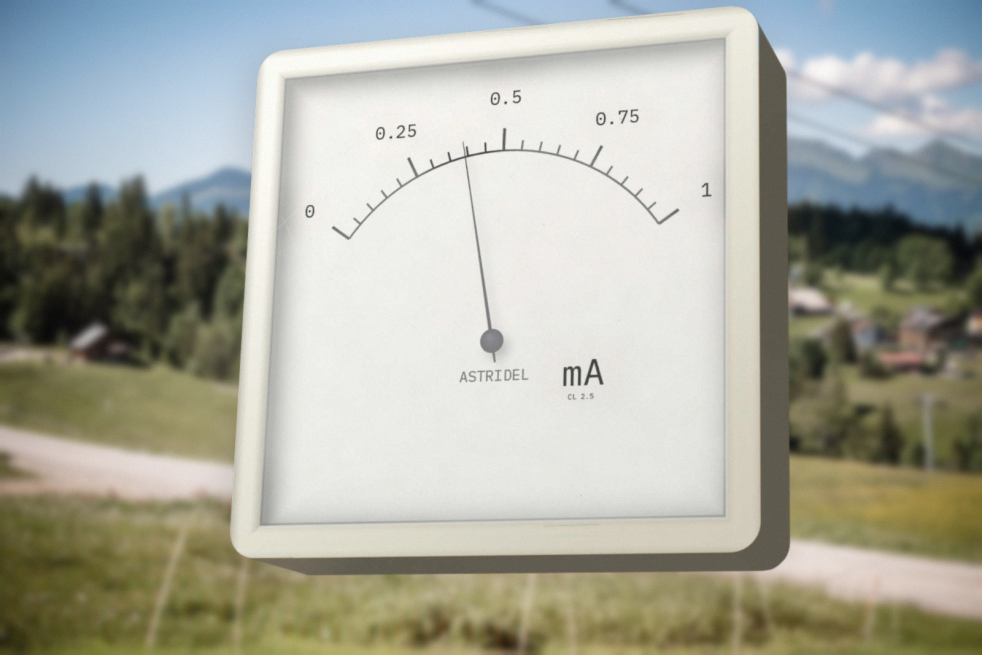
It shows {"value": 0.4, "unit": "mA"}
